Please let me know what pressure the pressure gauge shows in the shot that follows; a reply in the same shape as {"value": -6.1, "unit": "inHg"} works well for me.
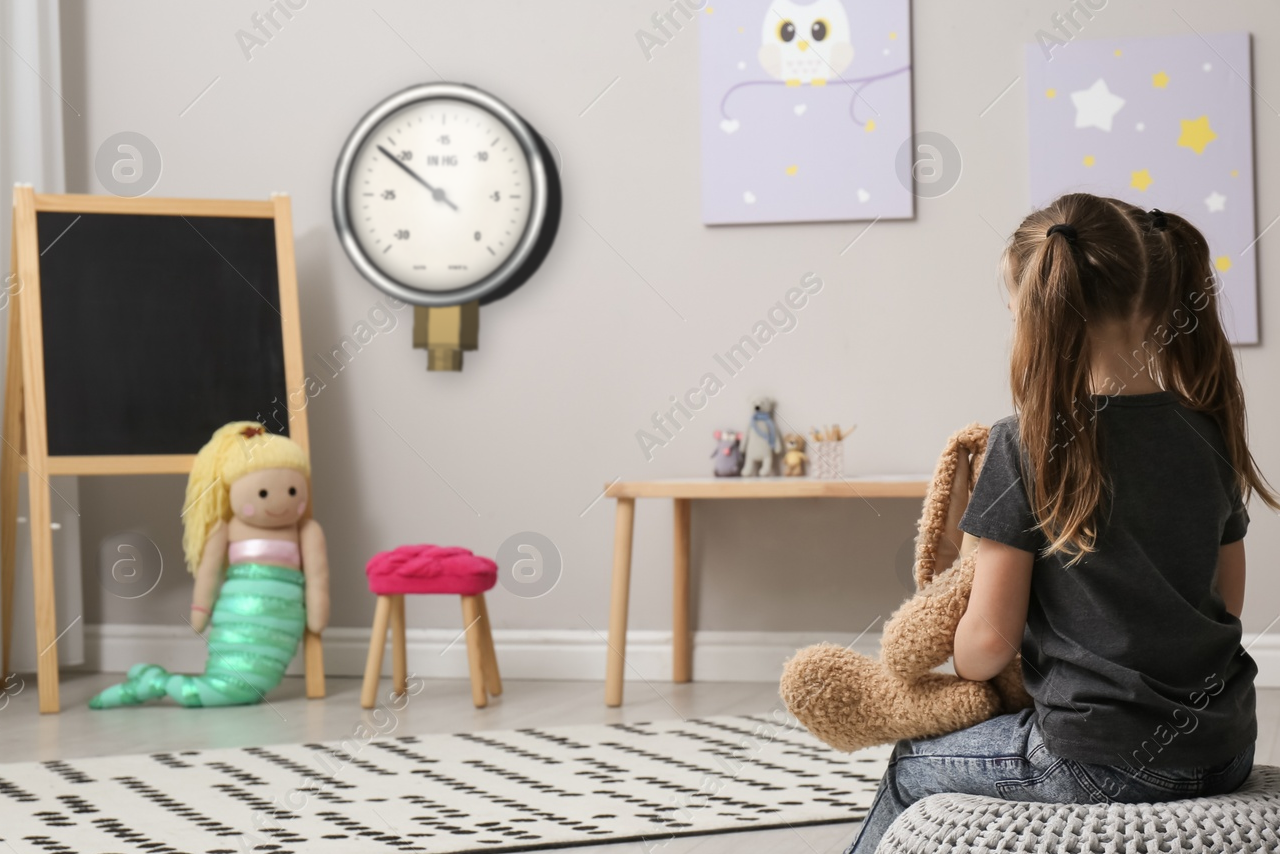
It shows {"value": -21, "unit": "inHg"}
